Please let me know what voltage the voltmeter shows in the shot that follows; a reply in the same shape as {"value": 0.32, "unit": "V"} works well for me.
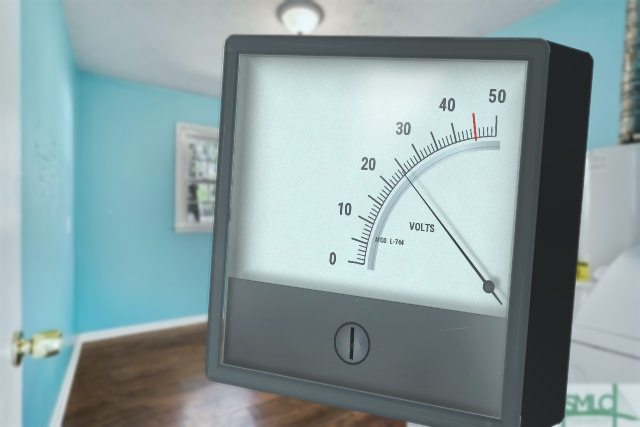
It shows {"value": 25, "unit": "V"}
